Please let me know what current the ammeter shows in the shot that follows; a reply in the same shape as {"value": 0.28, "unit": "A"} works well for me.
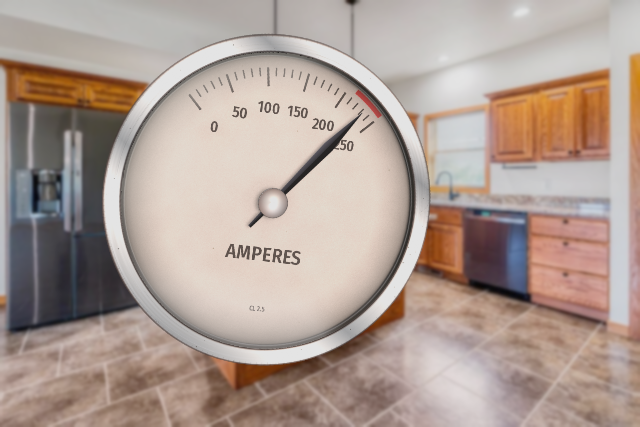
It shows {"value": 230, "unit": "A"}
